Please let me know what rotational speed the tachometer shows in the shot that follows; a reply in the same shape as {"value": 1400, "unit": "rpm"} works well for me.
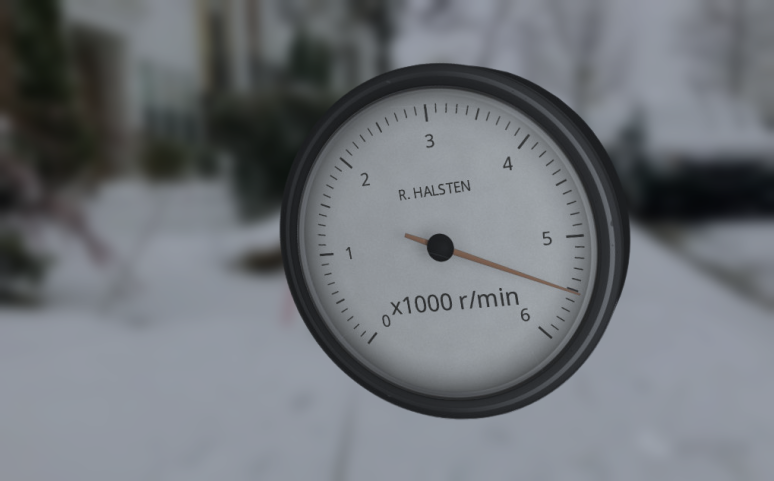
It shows {"value": 5500, "unit": "rpm"}
